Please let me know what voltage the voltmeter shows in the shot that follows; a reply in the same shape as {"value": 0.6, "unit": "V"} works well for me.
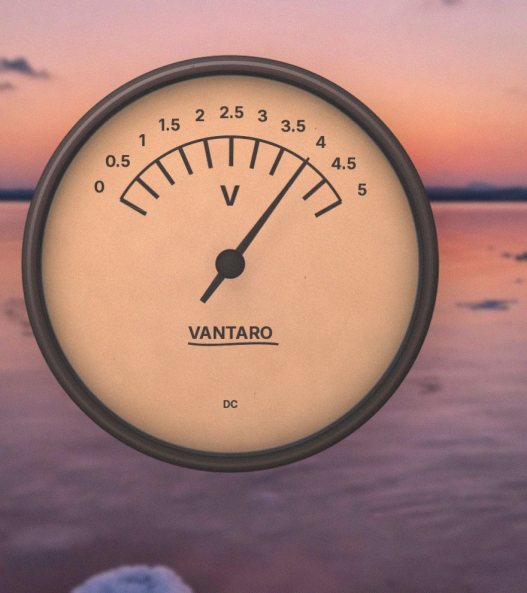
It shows {"value": 4, "unit": "V"}
